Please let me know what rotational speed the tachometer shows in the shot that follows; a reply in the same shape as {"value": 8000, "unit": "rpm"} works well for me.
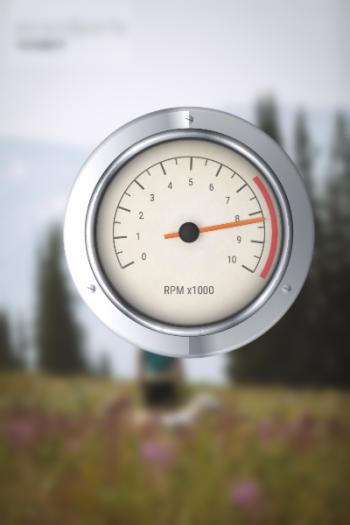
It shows {"value": 8250, "unit": "rpm"}
